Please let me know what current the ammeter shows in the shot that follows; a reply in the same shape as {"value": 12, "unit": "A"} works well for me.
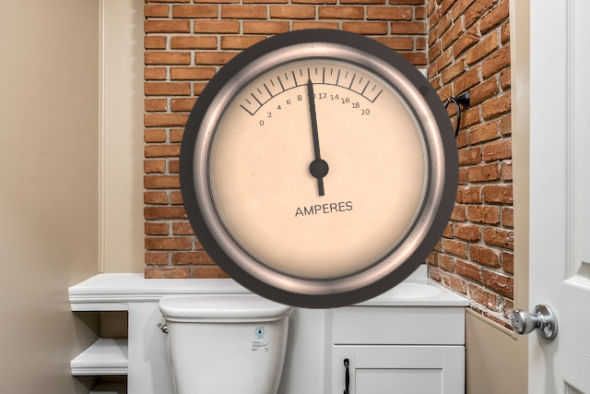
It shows {"value": 10, "unit": "A"}
